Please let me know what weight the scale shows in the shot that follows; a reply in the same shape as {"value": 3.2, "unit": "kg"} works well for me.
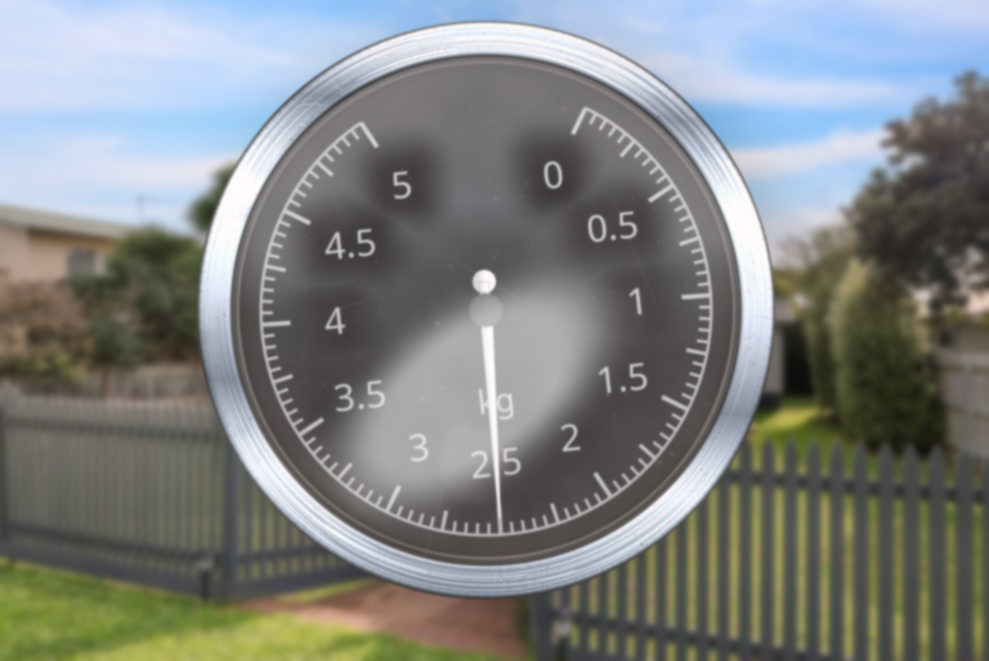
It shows {"value": 2.5, "unit": "kg"}
